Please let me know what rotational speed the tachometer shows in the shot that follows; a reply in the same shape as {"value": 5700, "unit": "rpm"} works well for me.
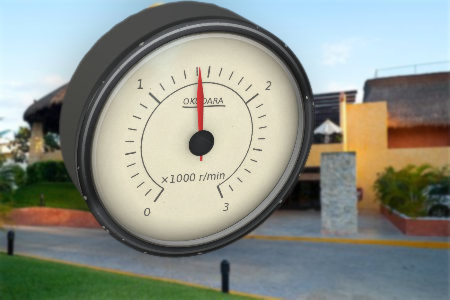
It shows {"value": 1400, "unit": "rpm"}
